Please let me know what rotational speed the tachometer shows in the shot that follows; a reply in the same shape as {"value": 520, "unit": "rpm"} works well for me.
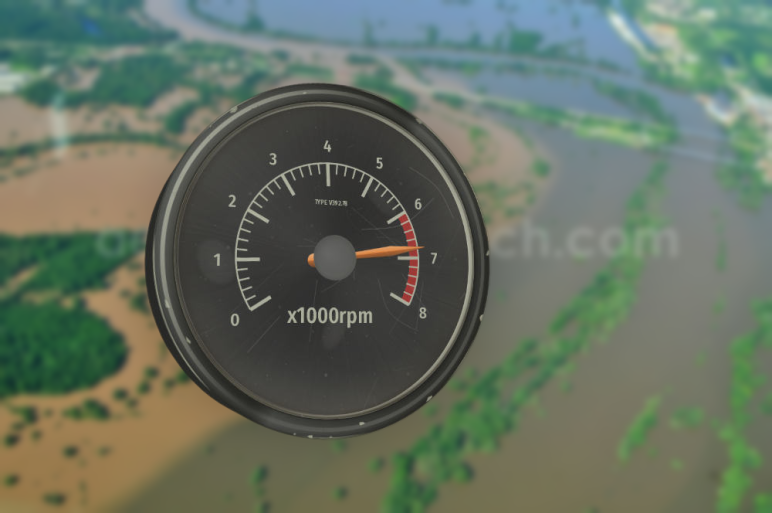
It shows {"value": 6800, "unit": "rpm"}
